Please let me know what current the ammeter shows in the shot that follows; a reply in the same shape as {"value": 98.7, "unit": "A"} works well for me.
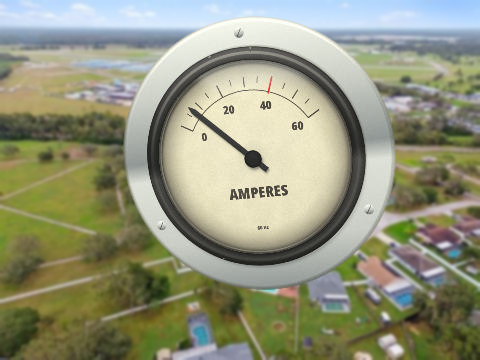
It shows {"value": 7.5, "unit": "A"}
